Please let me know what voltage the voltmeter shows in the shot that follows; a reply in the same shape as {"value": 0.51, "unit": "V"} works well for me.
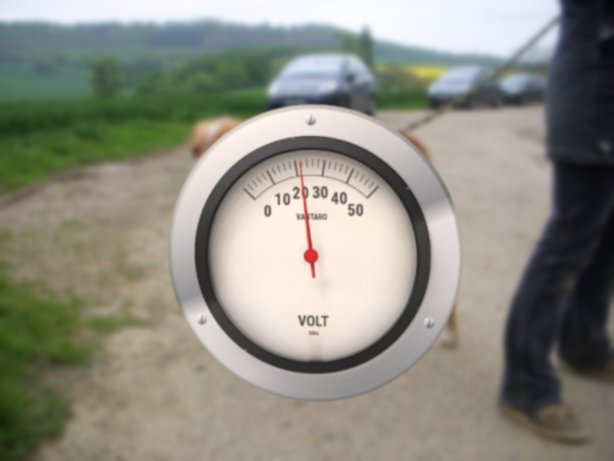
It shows {"value": 22, "unit": "V"}
